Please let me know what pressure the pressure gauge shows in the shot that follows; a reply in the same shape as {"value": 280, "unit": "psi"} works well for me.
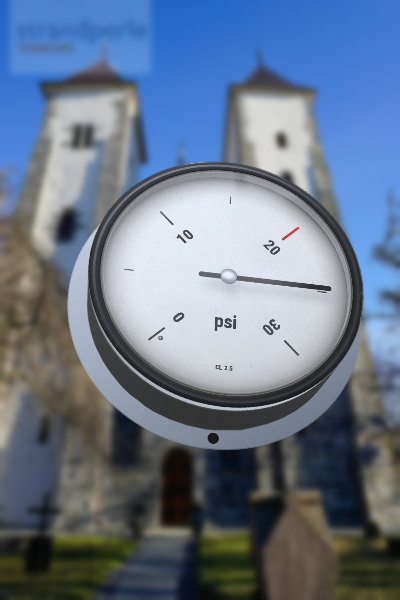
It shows {"value": 25, "unit": "psi"}
